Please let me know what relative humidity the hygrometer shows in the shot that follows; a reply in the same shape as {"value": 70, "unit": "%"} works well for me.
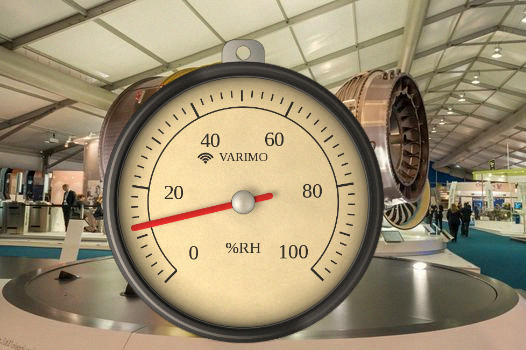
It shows {"value": 12, "unit": "%"}
